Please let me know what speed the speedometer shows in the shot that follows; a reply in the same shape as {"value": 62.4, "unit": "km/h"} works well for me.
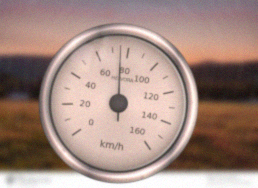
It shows {"value": 75, "unit": "km/h"}
